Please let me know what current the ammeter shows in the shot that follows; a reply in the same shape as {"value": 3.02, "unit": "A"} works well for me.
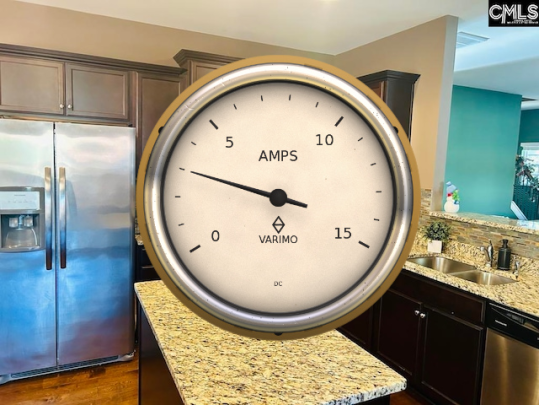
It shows {"value": 3, "unit": "A"}
